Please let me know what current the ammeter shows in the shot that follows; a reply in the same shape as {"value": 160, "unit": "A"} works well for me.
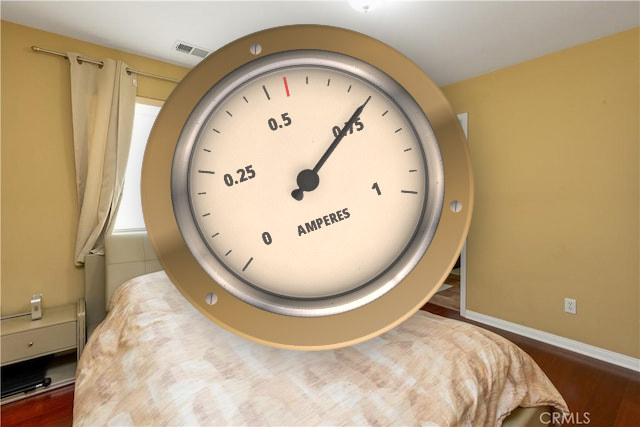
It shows {"value": 0.75, "unit": "A"}
